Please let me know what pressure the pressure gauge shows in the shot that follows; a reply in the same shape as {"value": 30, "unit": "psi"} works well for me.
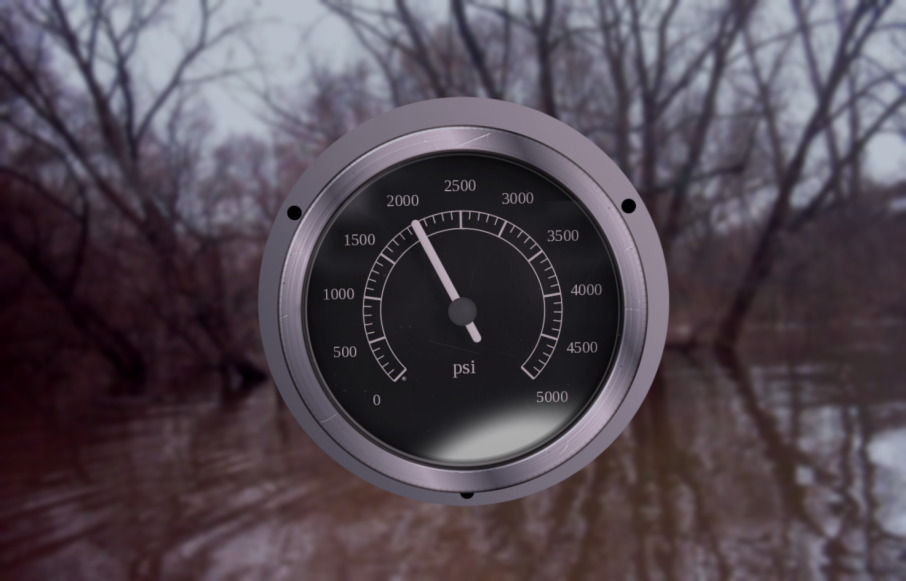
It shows {"value": 2000, "unit": "psi"}
